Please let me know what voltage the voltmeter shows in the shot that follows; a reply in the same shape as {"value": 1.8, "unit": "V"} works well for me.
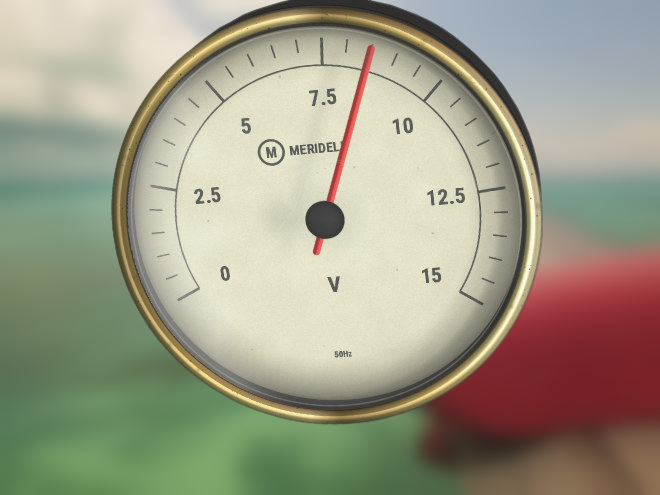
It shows {"value": 8.5, "unit": "V"}
